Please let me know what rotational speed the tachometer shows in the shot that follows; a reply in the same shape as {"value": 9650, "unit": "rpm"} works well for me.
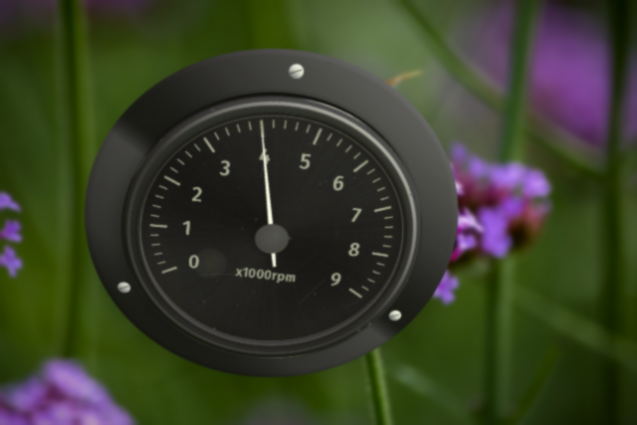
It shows {"value": 4000, "unit": "rpm"}
